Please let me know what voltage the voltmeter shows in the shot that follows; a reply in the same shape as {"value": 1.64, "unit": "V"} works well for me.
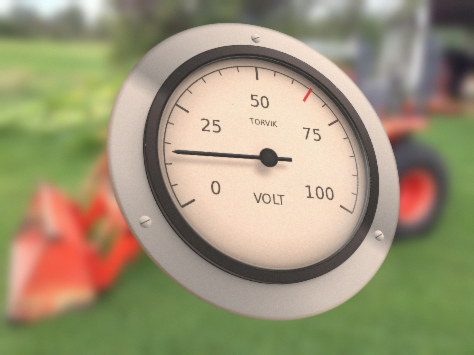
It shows {"value": 12.5, "unit": "V"}
